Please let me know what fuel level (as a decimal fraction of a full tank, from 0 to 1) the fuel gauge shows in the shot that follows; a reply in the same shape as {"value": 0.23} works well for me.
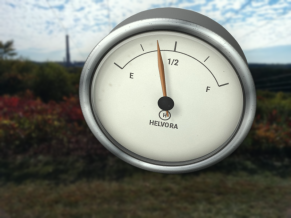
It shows {"value": 0.375}
